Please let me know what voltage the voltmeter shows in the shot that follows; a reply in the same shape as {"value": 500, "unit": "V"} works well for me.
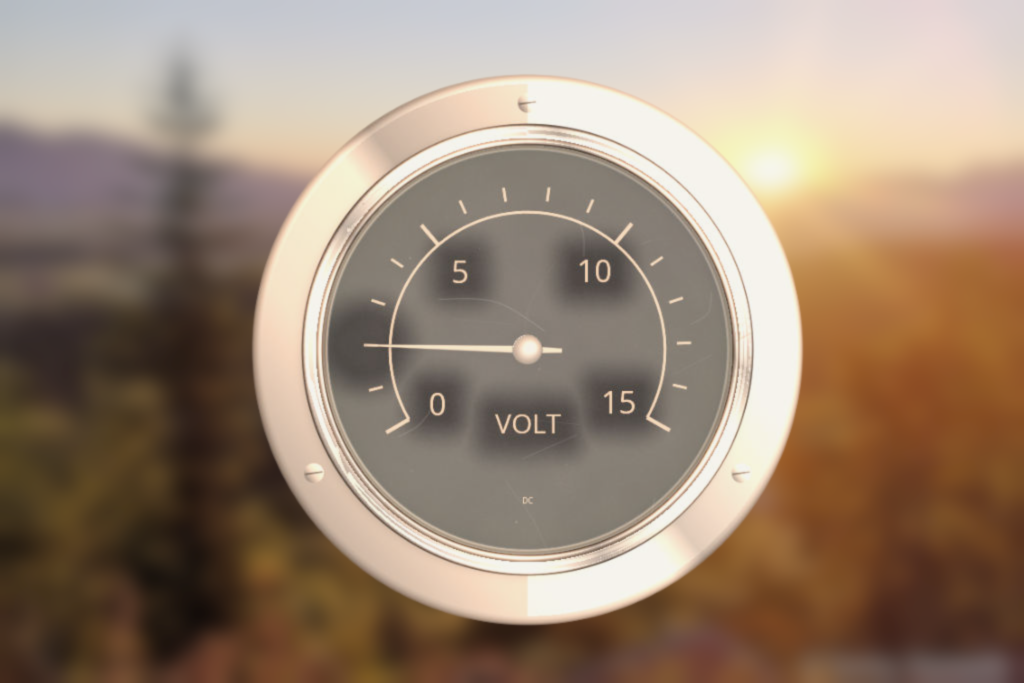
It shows {"value": 2, "unit": "V"}
